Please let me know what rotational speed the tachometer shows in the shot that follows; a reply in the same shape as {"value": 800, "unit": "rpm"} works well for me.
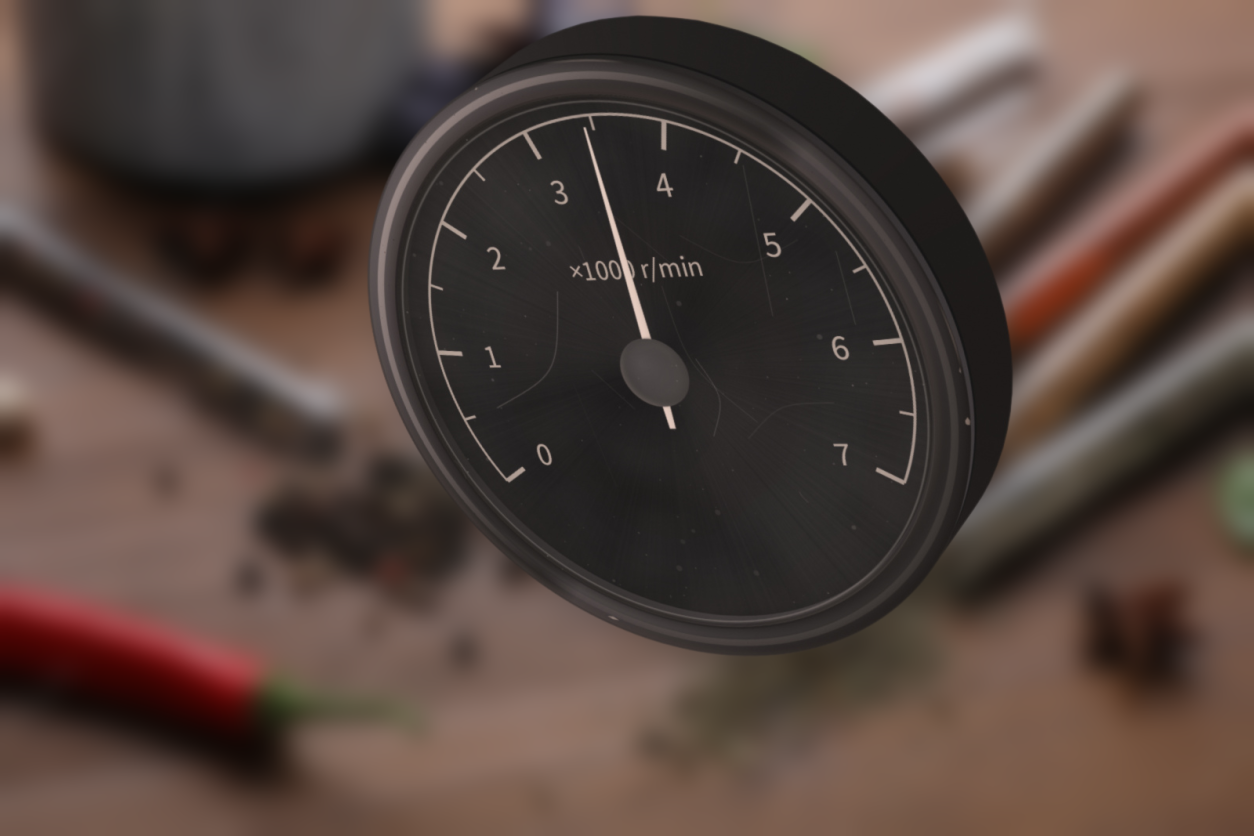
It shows {"value": 3500, "unit": "rpm"}
